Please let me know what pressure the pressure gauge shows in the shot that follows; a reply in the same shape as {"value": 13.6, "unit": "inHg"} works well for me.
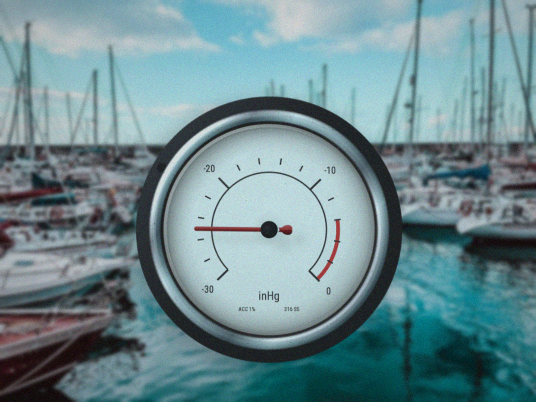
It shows {"value": -25, "unit": "inHg"}
